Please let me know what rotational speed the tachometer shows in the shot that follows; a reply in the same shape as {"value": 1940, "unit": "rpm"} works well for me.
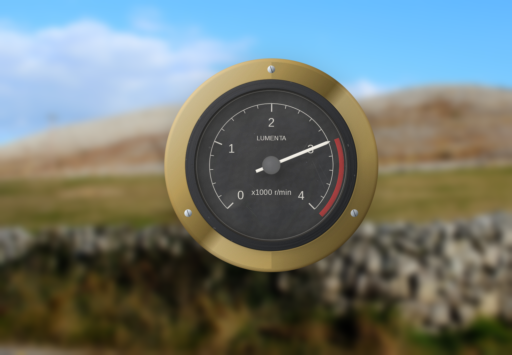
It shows {"value": 3000, "unit": "rpm"}
